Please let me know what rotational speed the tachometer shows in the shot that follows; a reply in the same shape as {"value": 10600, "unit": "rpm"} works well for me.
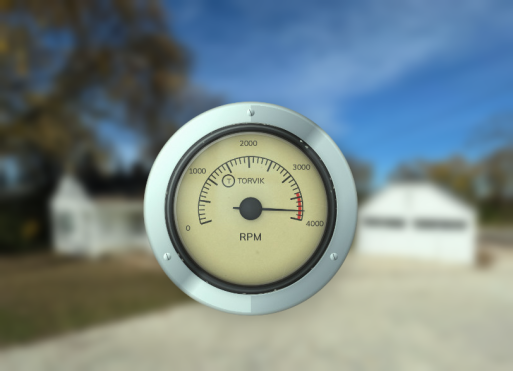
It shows {"value": 3800, "unit": "rpm"}
